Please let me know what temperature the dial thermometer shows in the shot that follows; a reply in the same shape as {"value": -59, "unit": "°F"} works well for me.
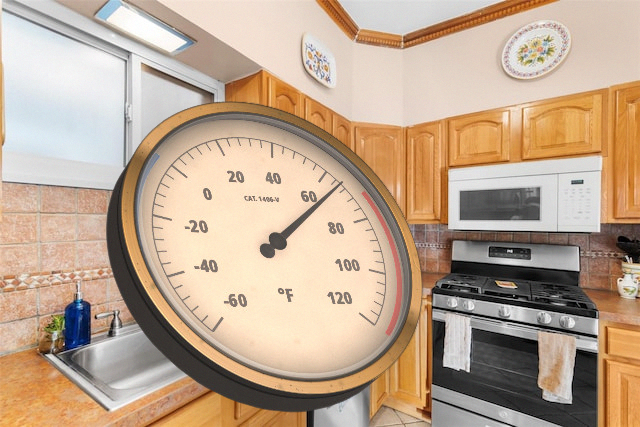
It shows {"value": 66, "unit": "°F"}
